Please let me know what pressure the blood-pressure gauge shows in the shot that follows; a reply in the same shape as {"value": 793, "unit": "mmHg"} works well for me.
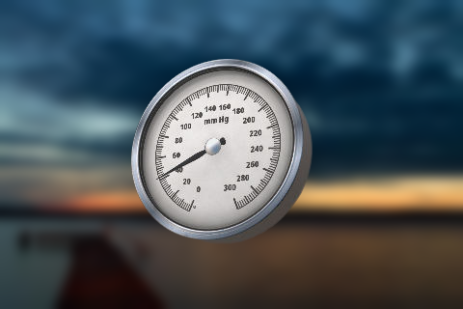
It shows {"value": 40, "unit": "mmHg"}
